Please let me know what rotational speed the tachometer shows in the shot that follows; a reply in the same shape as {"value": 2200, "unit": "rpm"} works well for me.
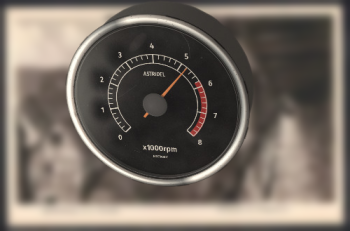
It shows {"value": 5200, "unit": "rpm"}
